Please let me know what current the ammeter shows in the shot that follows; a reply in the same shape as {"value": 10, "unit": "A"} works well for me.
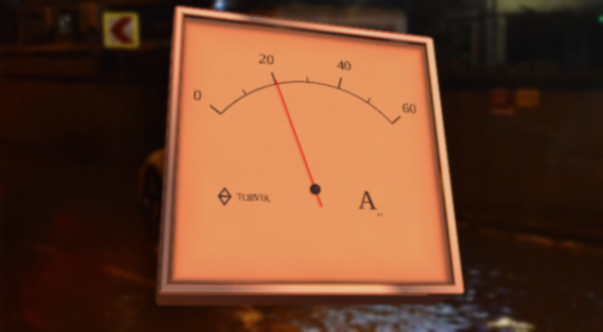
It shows {"value": 20, "unit": "A"}
